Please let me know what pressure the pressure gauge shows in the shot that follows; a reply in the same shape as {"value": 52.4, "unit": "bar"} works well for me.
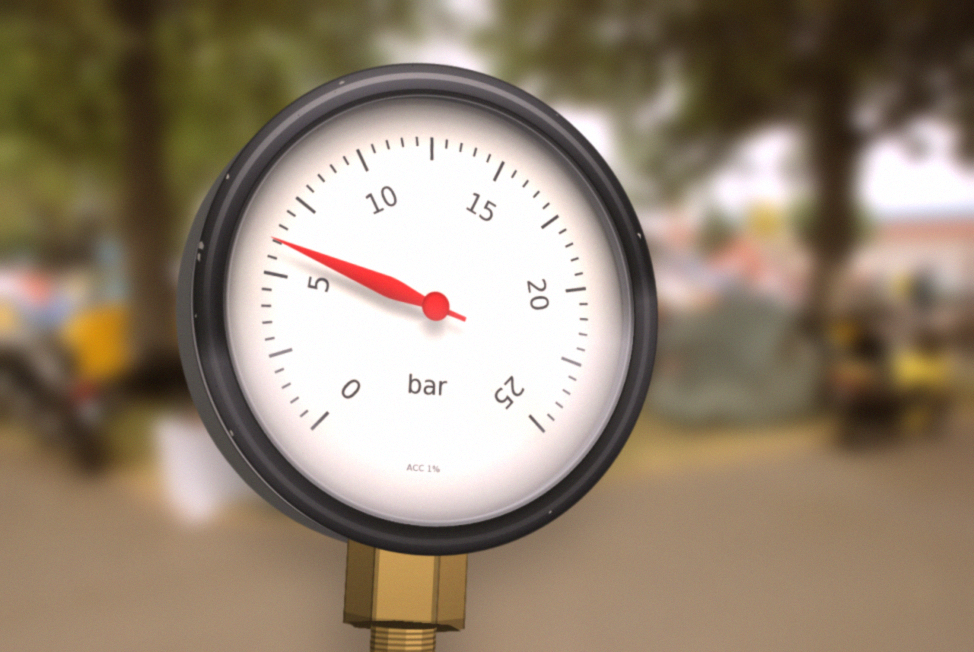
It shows {"value": 6, "unit": "bar"}
